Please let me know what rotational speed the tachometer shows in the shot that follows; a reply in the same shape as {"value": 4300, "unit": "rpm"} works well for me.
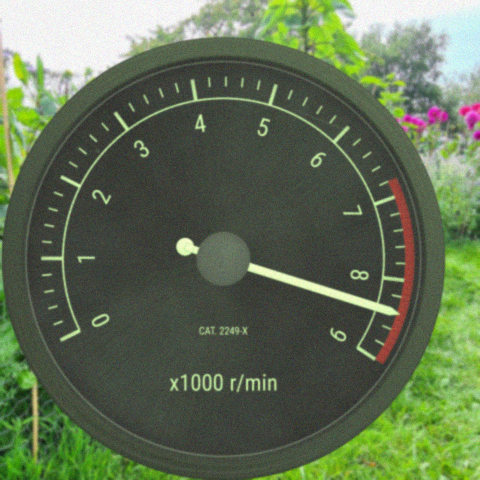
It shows {"value": 8400, "unit": "rpm"}
